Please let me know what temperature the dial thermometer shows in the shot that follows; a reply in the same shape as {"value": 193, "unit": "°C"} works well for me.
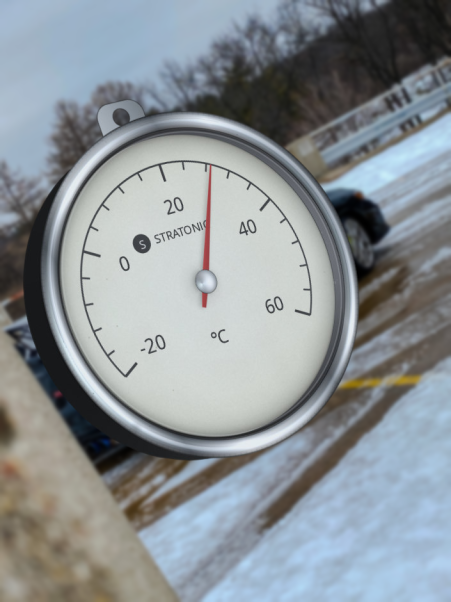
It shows {"value": 28, "unit": "°C"}
